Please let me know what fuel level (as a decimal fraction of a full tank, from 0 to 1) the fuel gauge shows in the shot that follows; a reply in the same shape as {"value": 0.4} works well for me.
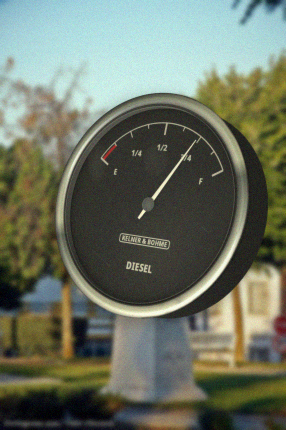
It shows {"value": 0.75}
